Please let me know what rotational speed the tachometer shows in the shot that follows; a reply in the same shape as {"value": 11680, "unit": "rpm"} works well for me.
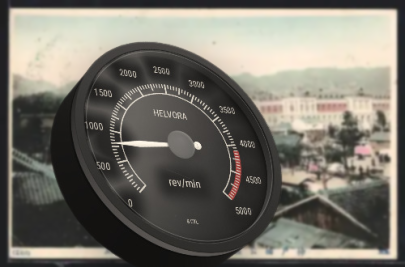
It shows {"value": 750, "unit": "rpm"}
